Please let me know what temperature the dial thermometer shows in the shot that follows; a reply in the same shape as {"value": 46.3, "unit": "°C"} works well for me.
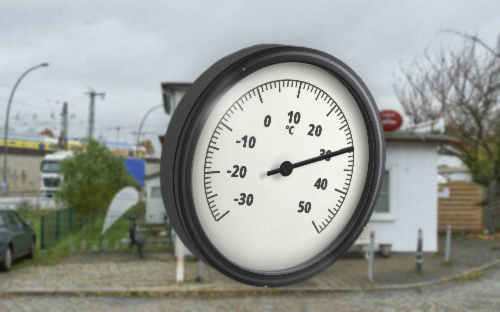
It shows {"value": 30, "unit": "°C"}
